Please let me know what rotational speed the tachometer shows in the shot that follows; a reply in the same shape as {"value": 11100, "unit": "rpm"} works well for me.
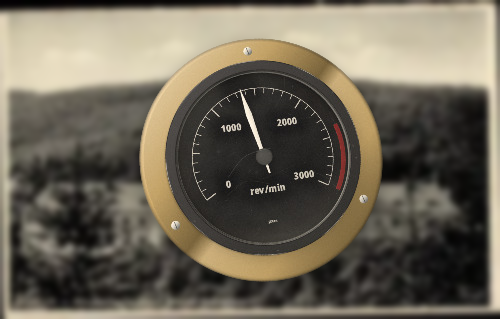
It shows {"value": 1350, "unit": "rpm"}
